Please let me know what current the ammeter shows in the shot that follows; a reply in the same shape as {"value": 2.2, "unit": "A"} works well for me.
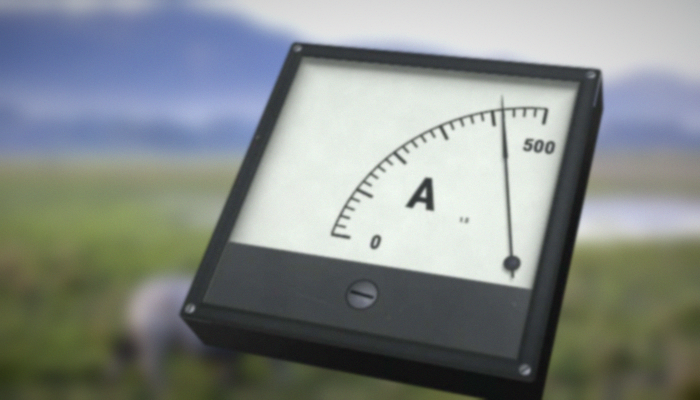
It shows {"value": 420, "unit": "A"}
